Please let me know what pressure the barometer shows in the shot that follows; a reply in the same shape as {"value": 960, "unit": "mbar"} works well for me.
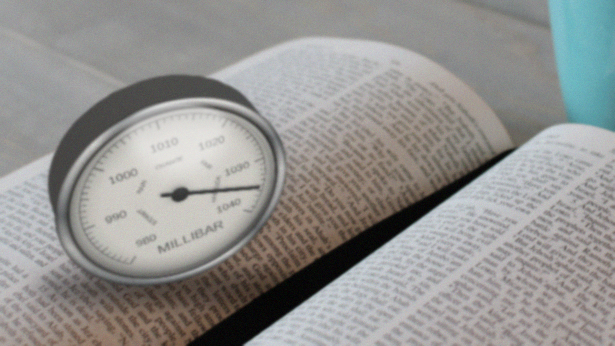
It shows {"value": 1035, "unit": "mbar"}
